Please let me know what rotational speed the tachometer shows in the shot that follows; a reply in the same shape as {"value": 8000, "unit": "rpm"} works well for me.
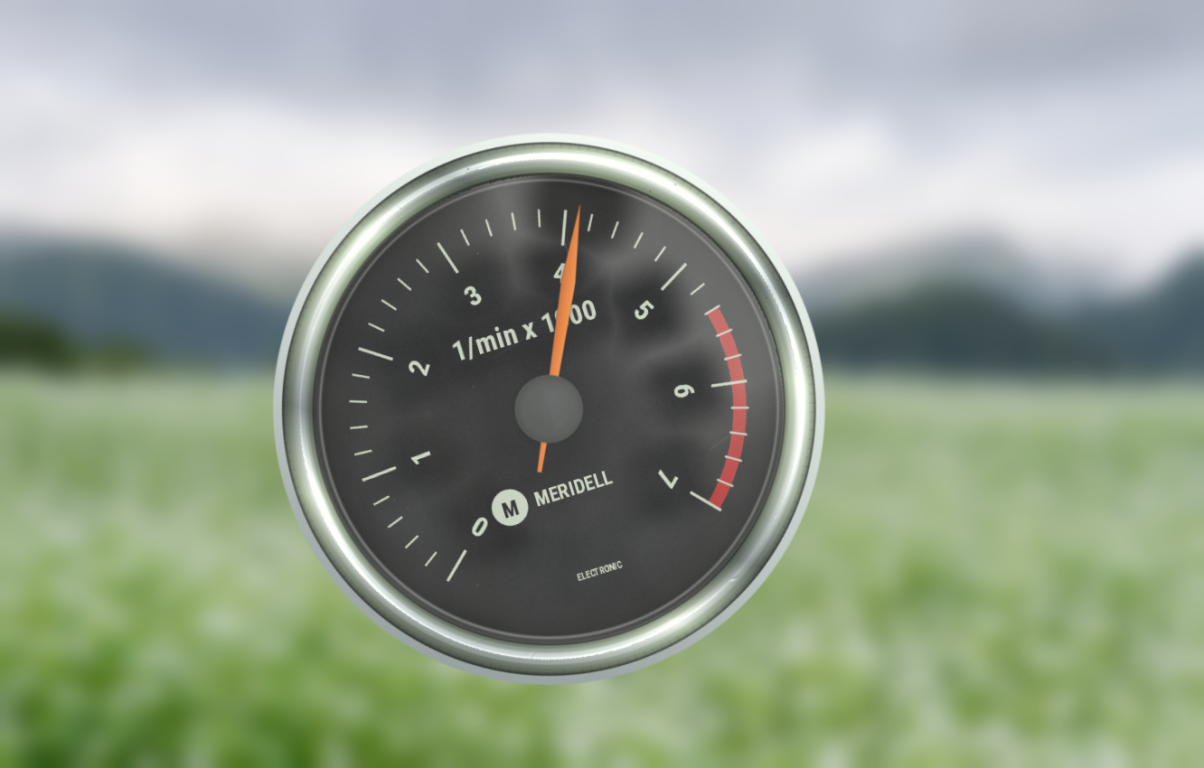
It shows {"value": 4100, "unit": "rpm"}
